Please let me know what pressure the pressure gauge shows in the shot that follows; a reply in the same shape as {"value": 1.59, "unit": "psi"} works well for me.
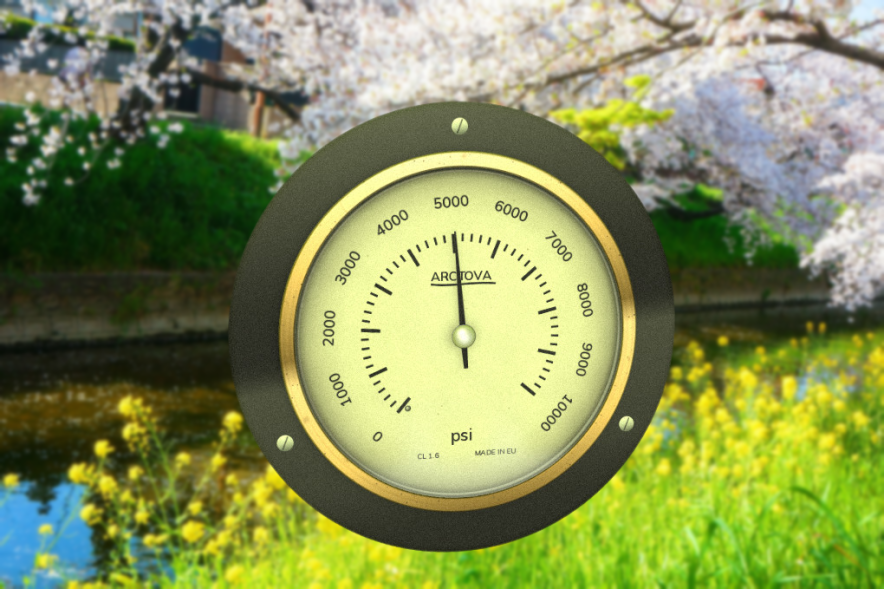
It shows {"value": 5000, "unit": "psi"}
